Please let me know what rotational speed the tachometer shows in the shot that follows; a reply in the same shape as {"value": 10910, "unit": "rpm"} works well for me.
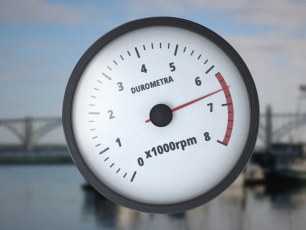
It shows {"value": 6600, "unit": "rpm"}
